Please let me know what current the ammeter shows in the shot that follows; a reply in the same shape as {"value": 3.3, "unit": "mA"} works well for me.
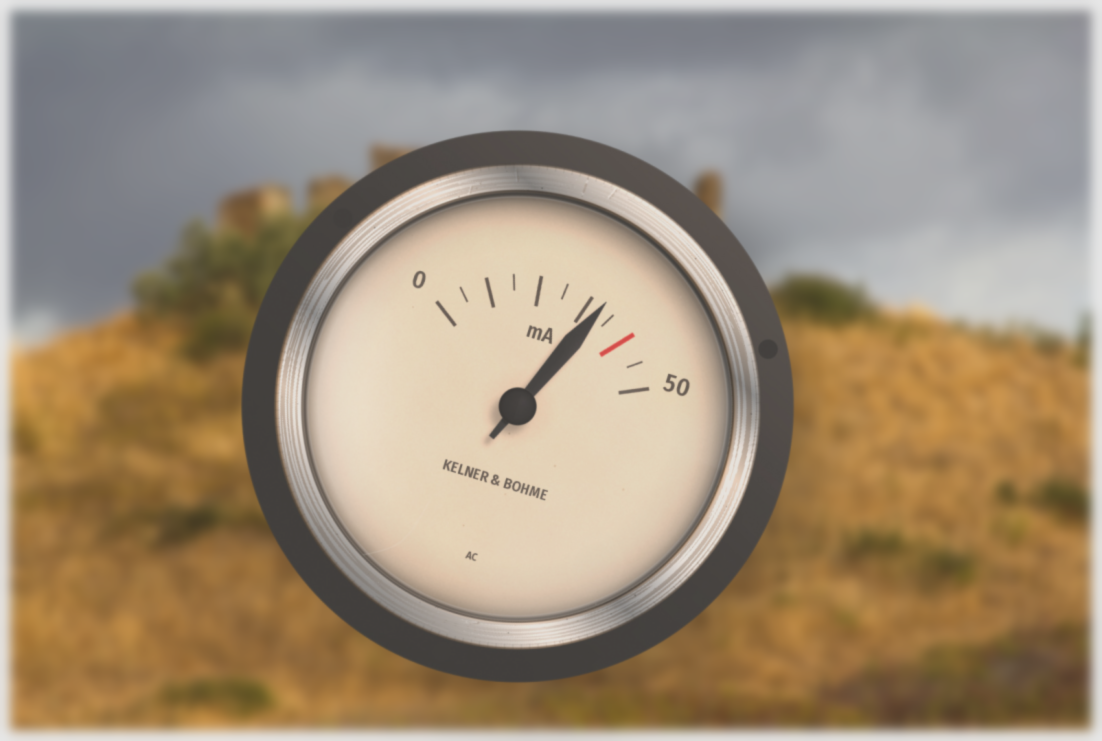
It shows {"value": 32.5, "unit": "mA"}
